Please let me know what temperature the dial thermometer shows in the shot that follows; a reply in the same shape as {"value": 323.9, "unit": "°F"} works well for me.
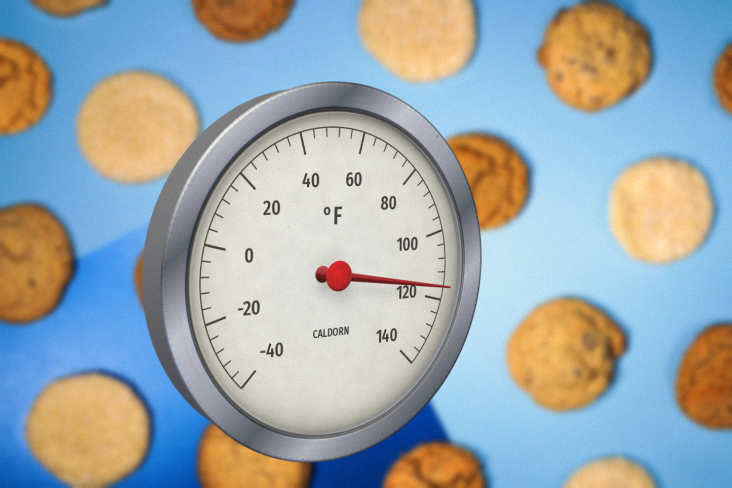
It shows {"value": 116, "unit": "°F"}
